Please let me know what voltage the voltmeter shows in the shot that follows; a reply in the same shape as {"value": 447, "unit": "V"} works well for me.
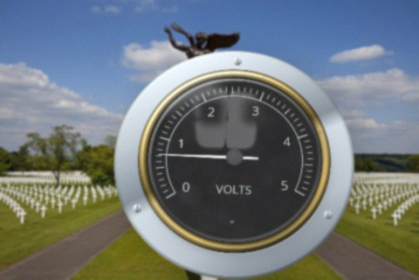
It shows {"value": 0.7, "unit": "V"}
